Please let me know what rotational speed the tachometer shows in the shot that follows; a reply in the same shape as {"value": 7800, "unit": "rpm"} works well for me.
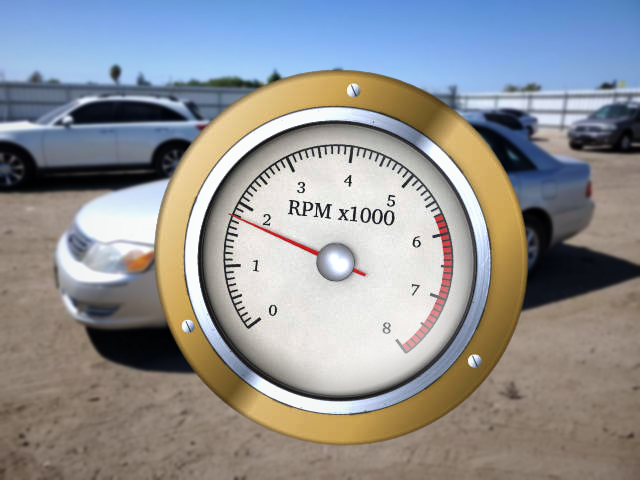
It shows {"value": 1800, "unit": "rpm"}
